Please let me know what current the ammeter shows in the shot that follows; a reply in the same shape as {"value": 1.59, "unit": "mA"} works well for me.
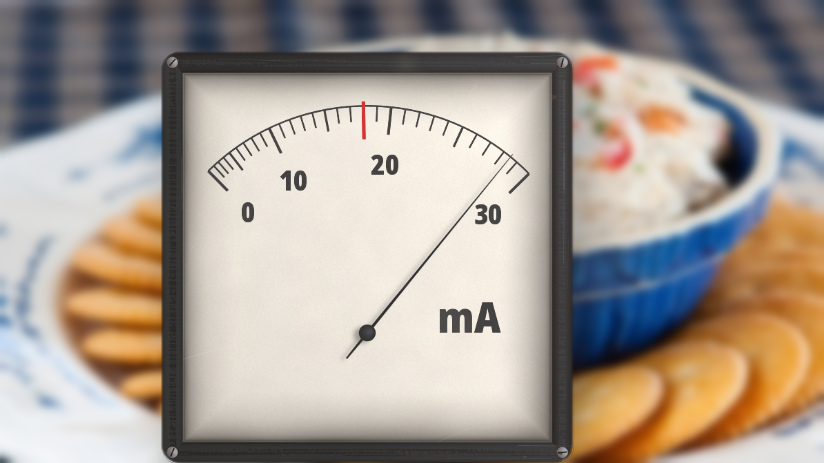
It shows {"value": 28.5, "unit": "mA"}
